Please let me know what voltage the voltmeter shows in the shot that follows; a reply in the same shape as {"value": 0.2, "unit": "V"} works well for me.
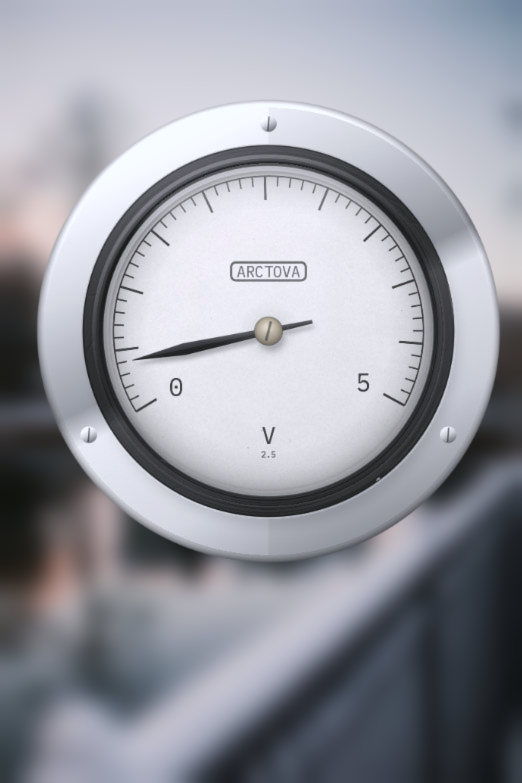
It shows {"value": 0.4, "unit": "V"}
